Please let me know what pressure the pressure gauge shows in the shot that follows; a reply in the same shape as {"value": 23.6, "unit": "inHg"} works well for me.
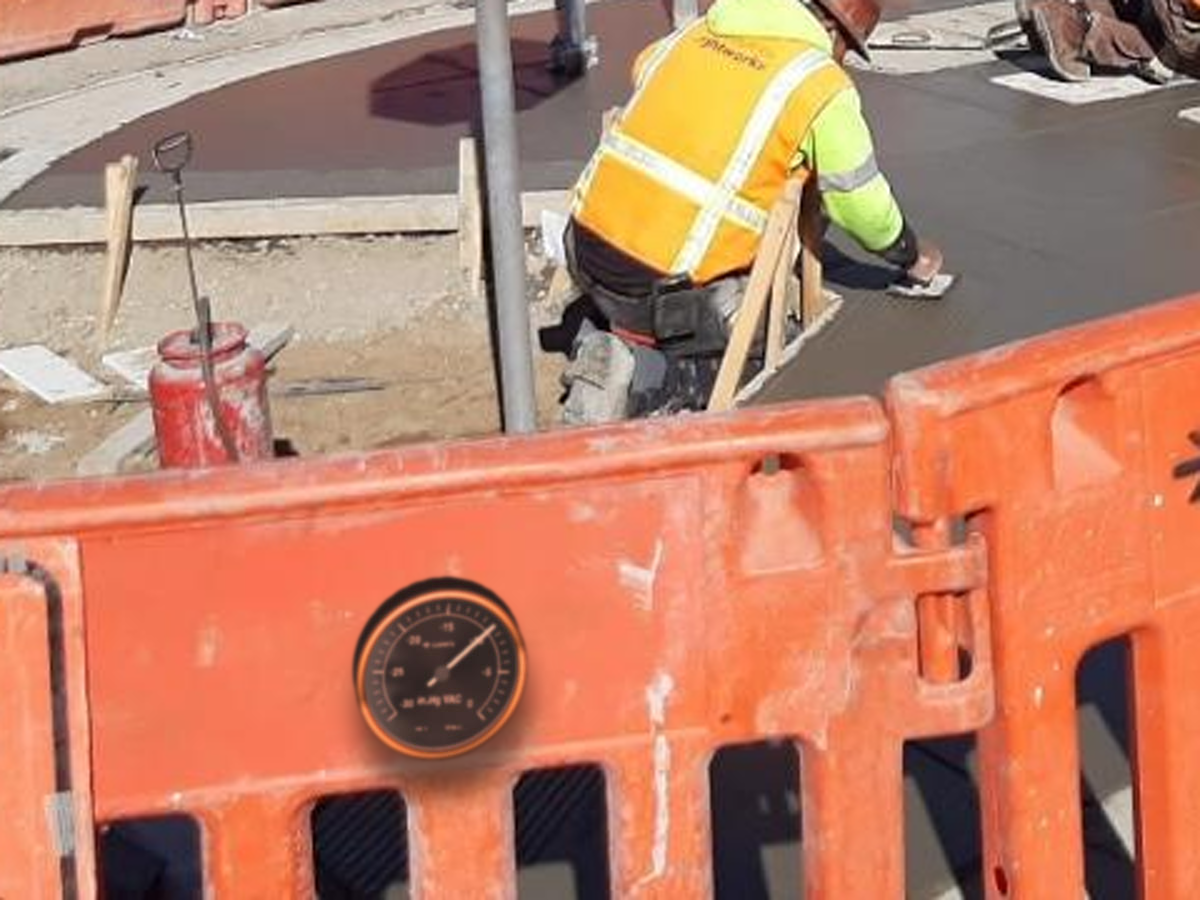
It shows {"value": -10, "unit": "inHg"}
